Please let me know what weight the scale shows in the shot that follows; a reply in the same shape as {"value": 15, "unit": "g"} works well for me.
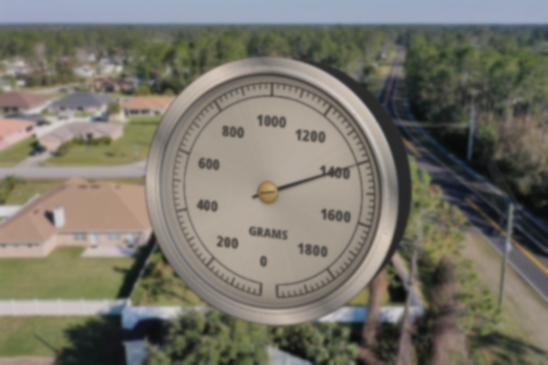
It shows {"value": 1400, "unit": "g"}
